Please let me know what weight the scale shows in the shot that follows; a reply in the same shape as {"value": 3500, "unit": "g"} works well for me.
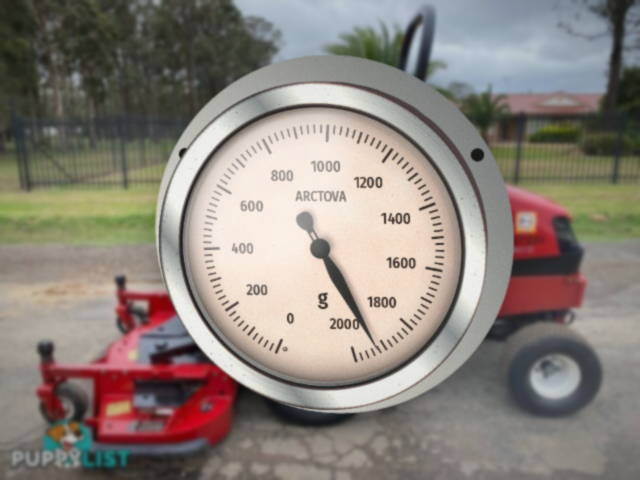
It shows {"value": 1920, "unit": "g"}
